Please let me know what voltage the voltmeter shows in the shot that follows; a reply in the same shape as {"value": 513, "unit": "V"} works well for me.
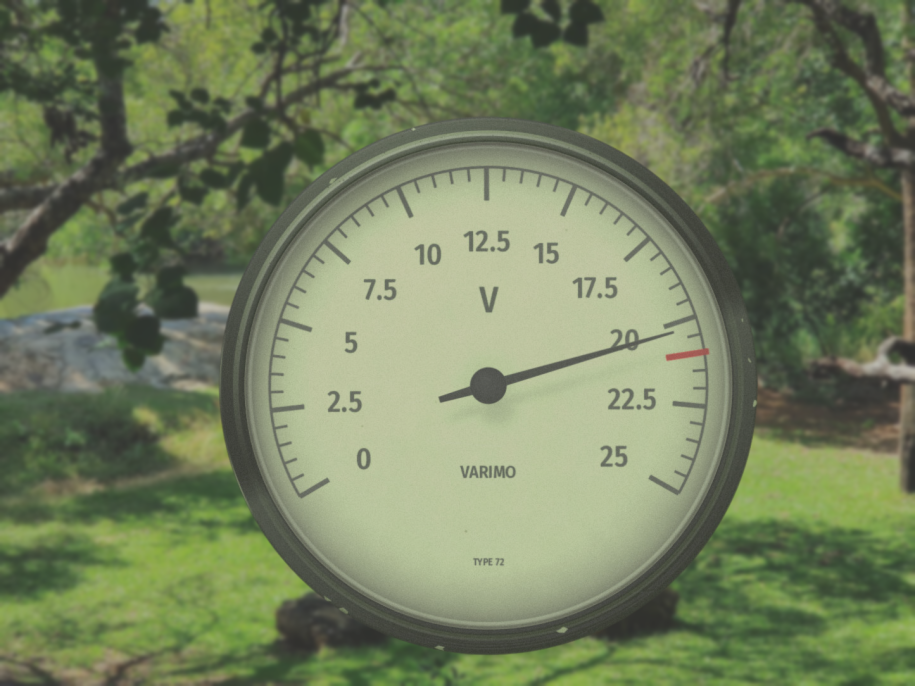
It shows {"value": 20.25, "unit": "V"}
